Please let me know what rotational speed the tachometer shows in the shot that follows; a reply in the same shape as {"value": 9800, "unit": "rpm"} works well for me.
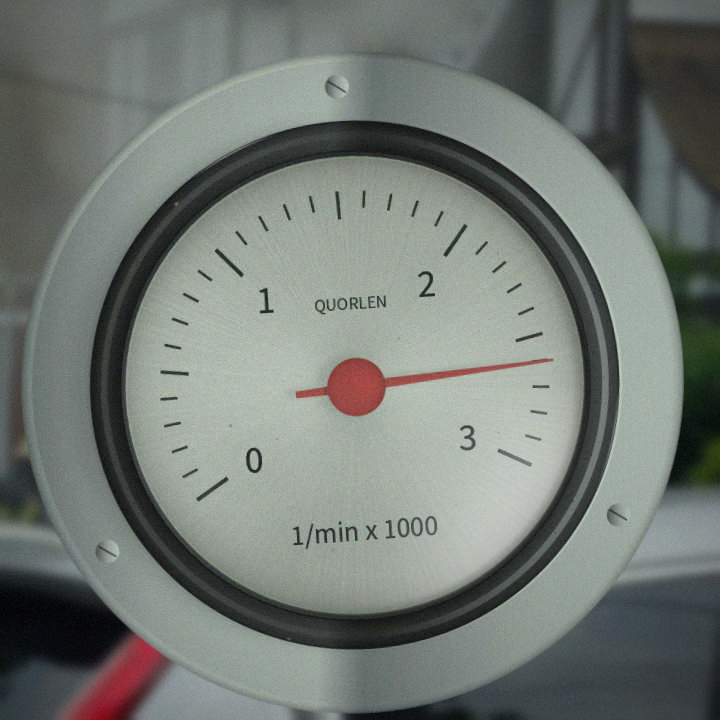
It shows {"value": 2600, "unit": "rpm"}
